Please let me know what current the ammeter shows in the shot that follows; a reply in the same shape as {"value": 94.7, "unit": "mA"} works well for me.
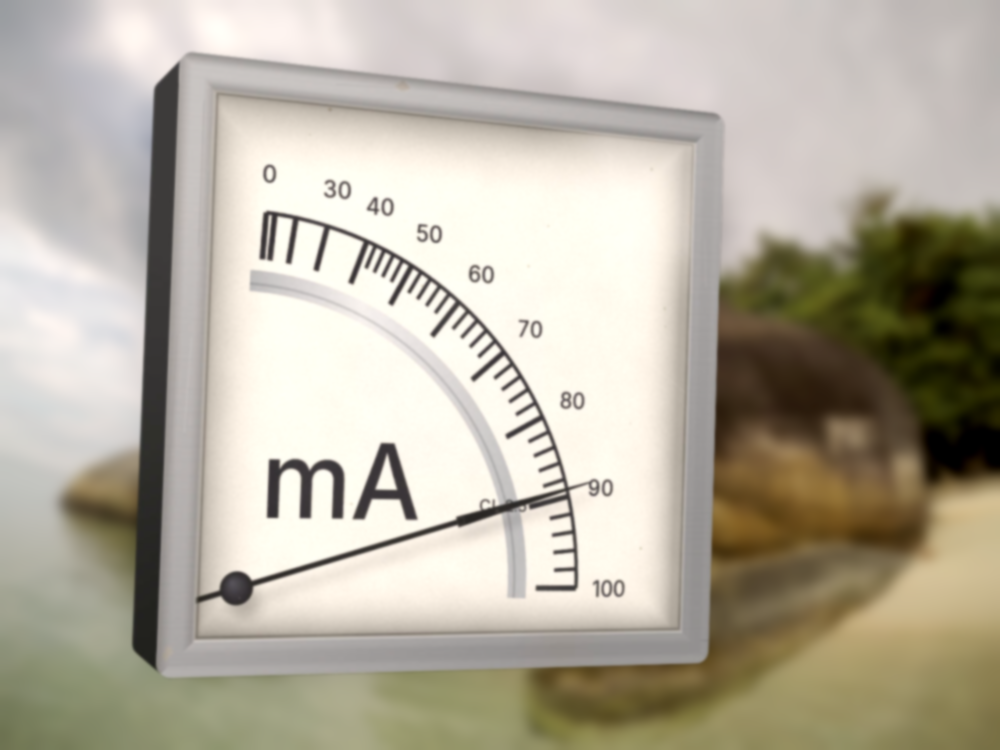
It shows {"value": 89, "unit": "mA"}
